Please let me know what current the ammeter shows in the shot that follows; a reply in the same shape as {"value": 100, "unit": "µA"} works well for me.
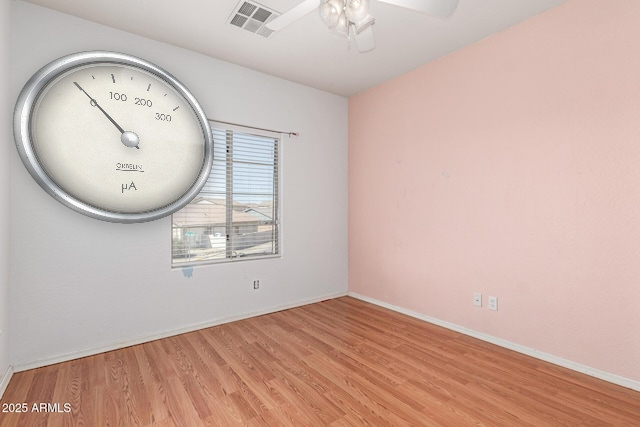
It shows {"value": 0, "unit": "µA"}
